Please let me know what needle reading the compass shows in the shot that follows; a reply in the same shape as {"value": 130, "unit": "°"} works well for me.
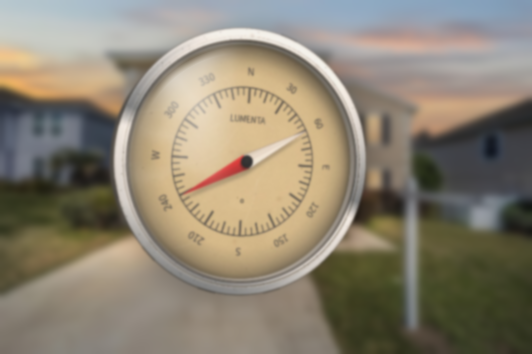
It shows {"value": 240, "unit": "°"}
